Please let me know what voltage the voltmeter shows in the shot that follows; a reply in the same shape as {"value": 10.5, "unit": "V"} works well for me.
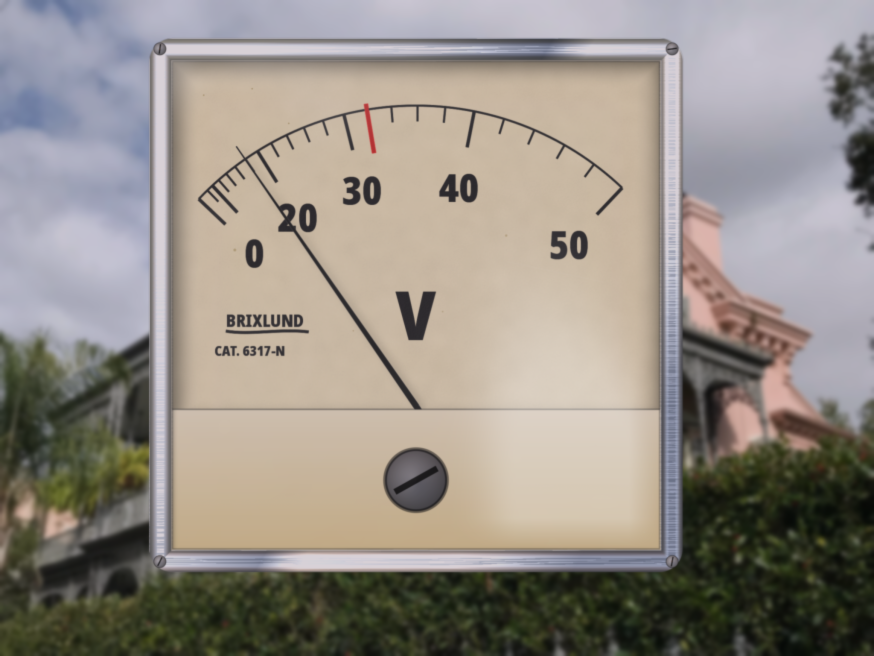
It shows {"value": 18, "unit": "V"}
